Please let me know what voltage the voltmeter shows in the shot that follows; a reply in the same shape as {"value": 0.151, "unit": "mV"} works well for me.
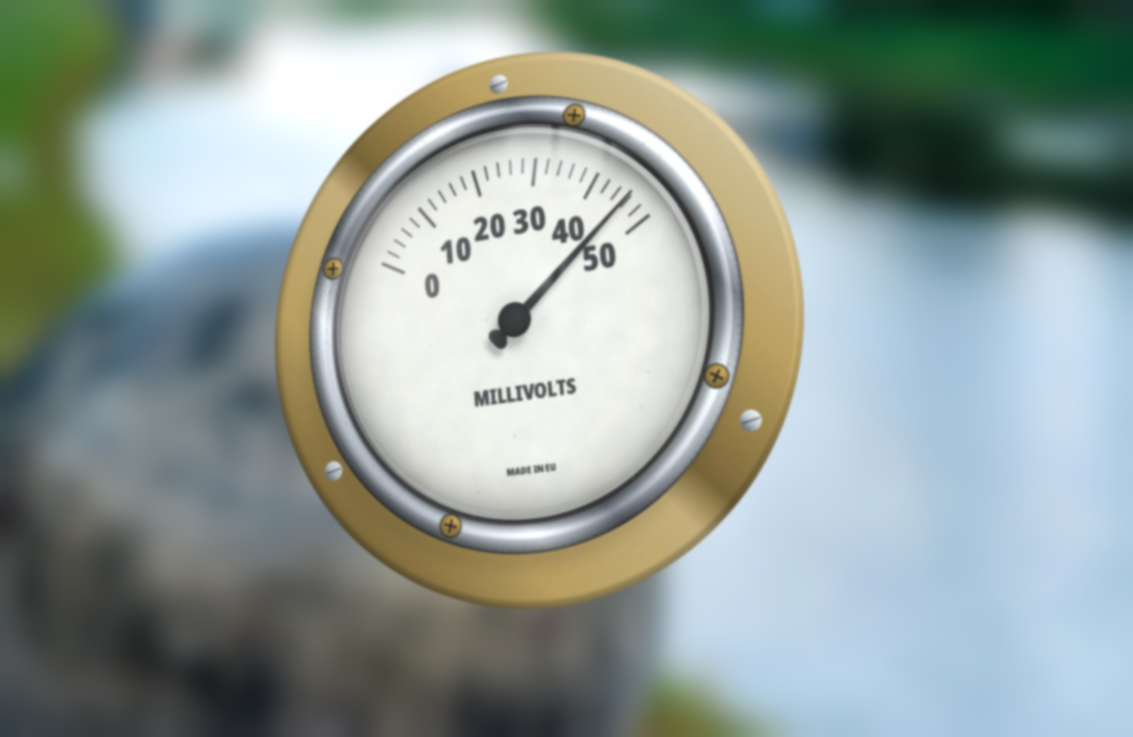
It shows {"value": 46, "unit": "mV"}
